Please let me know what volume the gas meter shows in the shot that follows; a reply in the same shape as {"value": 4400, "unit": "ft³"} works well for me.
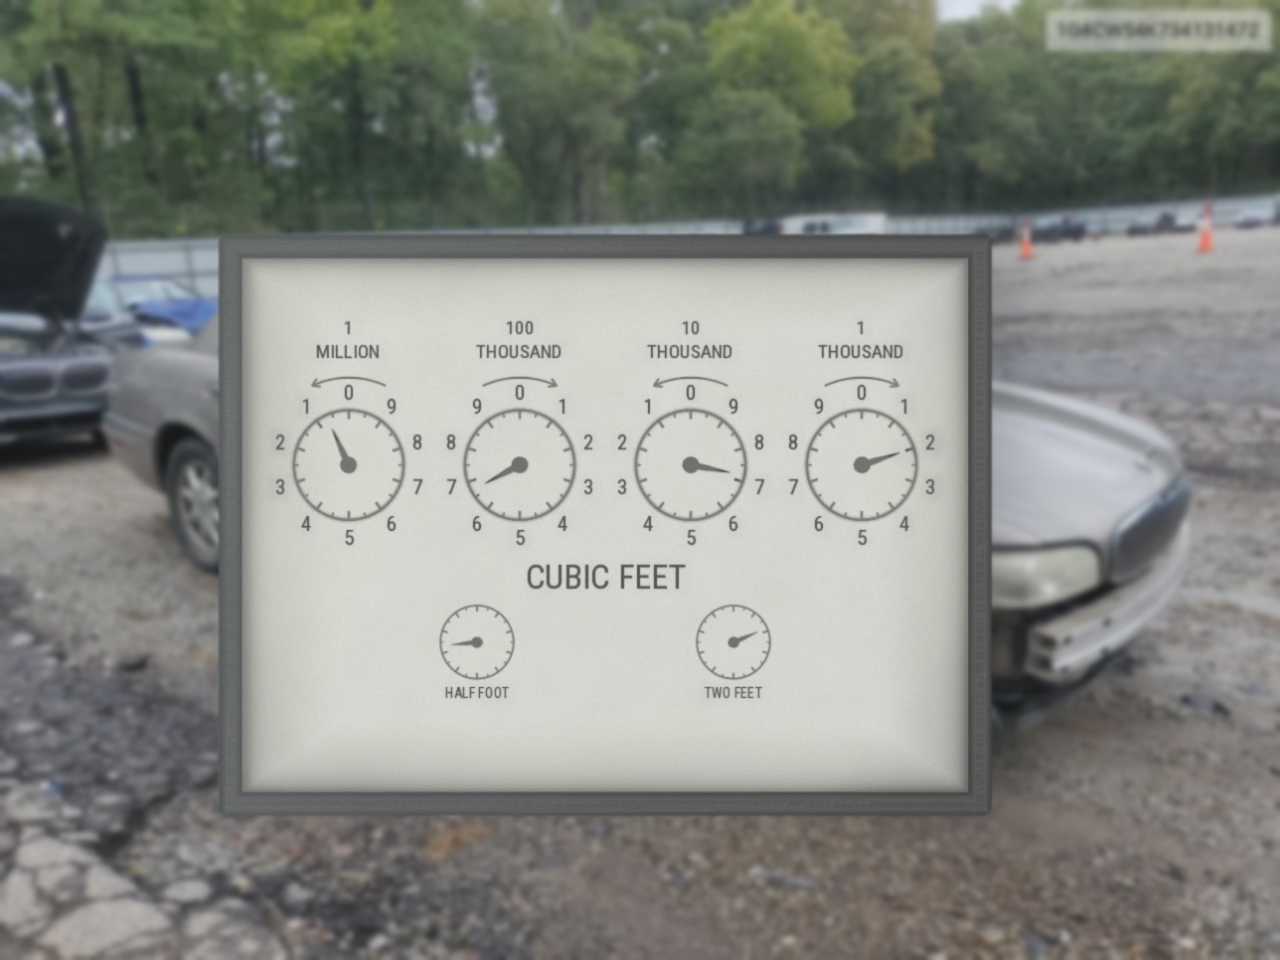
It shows {"value": 67200, "unit": "ft³"}
